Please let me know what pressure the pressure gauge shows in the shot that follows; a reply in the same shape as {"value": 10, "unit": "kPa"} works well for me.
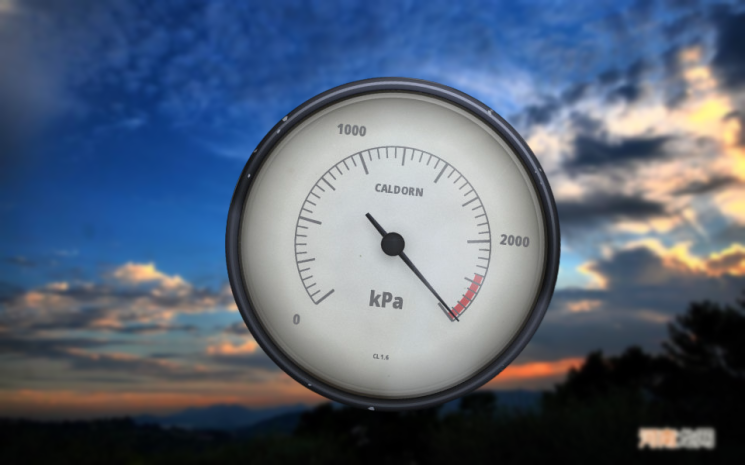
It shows {"value": 2475, "unit": "kPa"}
